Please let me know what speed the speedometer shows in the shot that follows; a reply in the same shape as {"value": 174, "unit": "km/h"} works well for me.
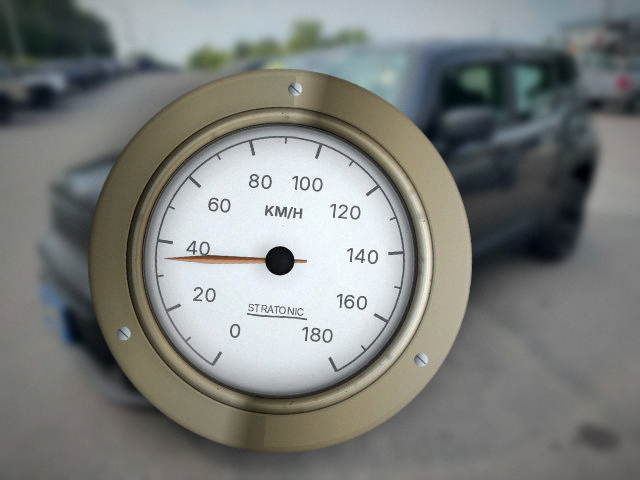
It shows {"value": 35, "unit": "km/h"}
